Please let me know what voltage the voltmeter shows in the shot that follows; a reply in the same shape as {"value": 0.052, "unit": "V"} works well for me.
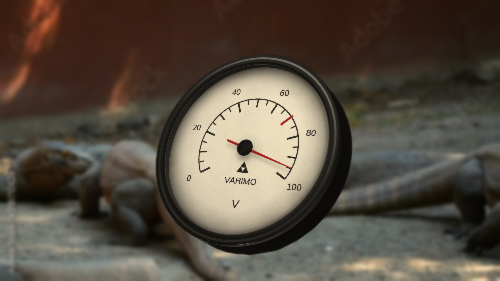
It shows {"value": 95, "unit": "V"}
